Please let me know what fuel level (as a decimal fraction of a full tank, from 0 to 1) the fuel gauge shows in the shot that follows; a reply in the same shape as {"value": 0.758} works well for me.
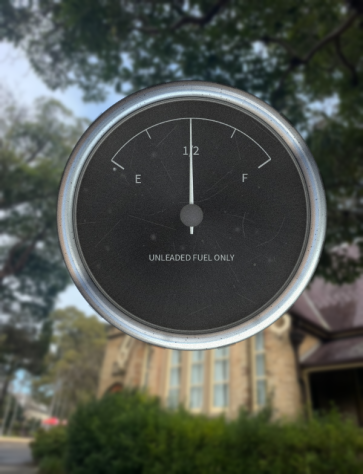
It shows {"value": 0.5}
